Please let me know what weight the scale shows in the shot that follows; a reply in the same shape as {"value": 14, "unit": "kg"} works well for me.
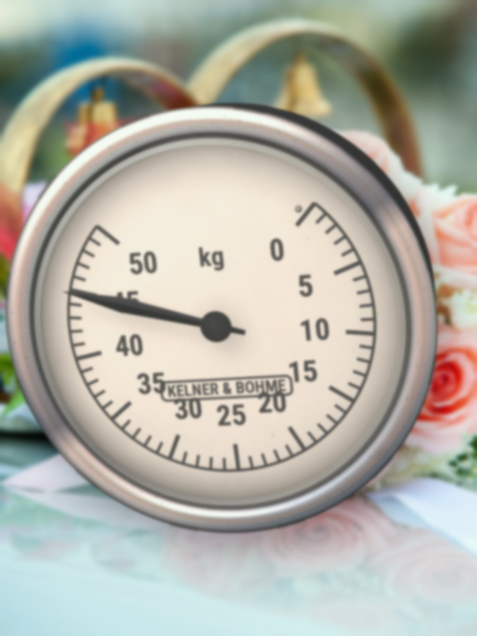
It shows {"value": 45, "unit": "kg"}
